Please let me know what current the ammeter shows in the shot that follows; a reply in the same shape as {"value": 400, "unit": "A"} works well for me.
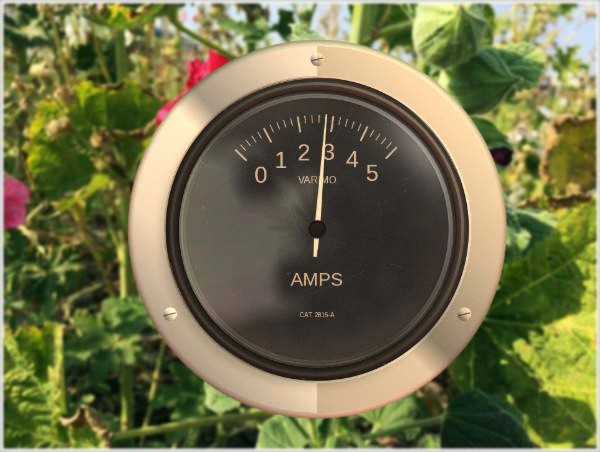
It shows {"value": 2.8, "unit": "A"}
